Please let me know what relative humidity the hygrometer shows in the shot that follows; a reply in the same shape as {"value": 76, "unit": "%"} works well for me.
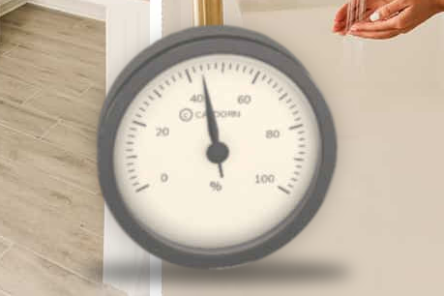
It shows {"value": 44, "unit": "%"}
